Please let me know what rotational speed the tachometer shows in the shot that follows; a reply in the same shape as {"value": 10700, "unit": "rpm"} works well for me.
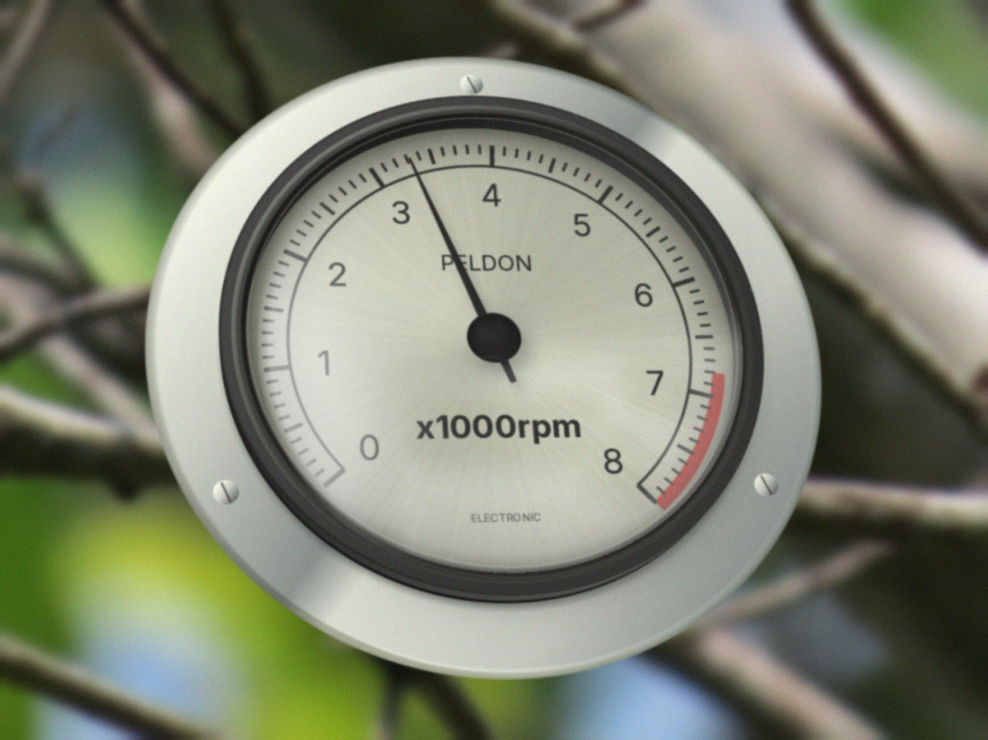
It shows {"value": 3300, "unit": "rpm"}
